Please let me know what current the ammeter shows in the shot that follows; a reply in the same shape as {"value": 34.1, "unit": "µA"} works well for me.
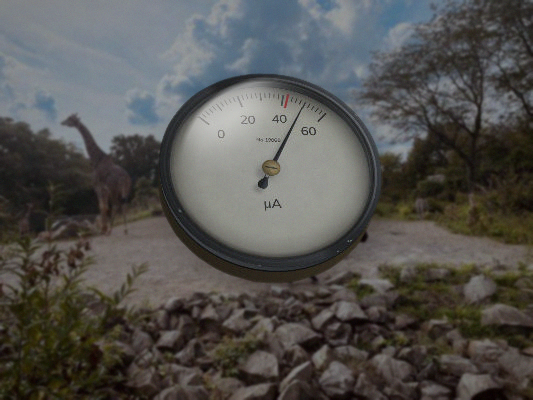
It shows {"value": 50, "unit": "µA"}
